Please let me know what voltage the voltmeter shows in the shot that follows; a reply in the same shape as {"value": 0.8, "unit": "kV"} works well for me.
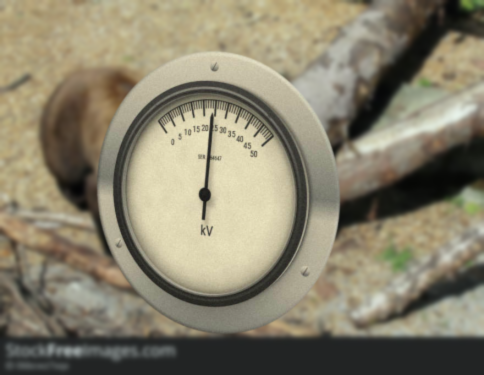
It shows {"value": 25, "unit": "kV"}
